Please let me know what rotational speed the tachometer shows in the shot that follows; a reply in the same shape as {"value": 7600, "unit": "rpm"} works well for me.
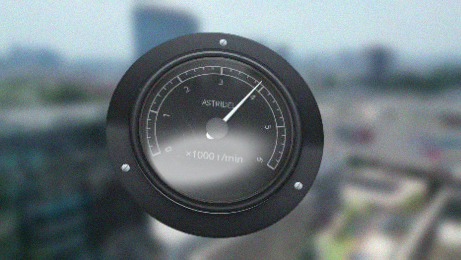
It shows {"value": 3900, "unit": "rpm"}
